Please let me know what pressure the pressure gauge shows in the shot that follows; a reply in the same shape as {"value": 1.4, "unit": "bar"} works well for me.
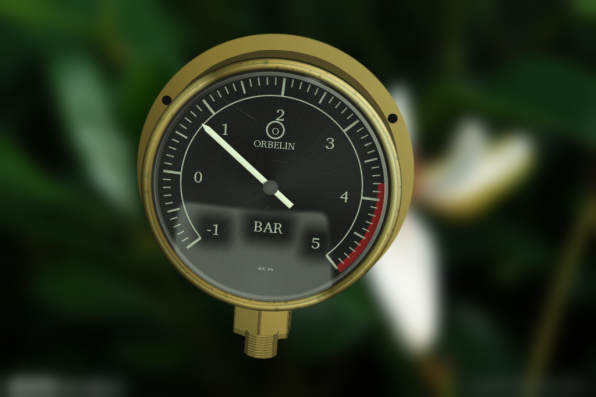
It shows {"value": 0.8, "unit": "bar"}
